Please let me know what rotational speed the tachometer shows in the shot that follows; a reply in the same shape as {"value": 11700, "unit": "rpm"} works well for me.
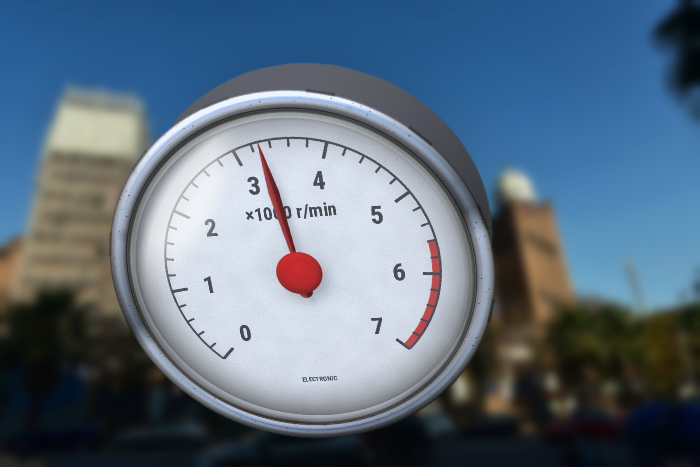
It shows {"value": 3300, "unit": "rpm"}
